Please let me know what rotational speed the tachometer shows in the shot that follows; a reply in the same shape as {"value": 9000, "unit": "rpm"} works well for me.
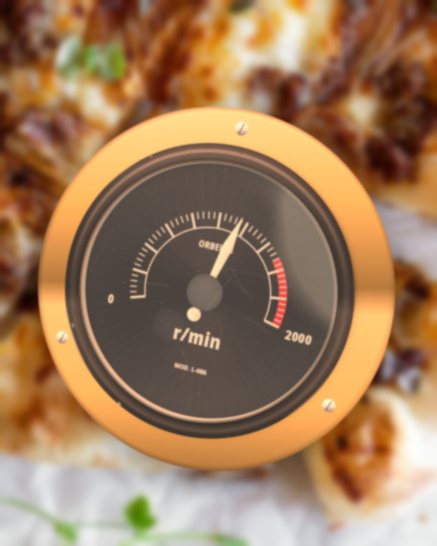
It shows {"value": 1160, "unit": "rpm"}
